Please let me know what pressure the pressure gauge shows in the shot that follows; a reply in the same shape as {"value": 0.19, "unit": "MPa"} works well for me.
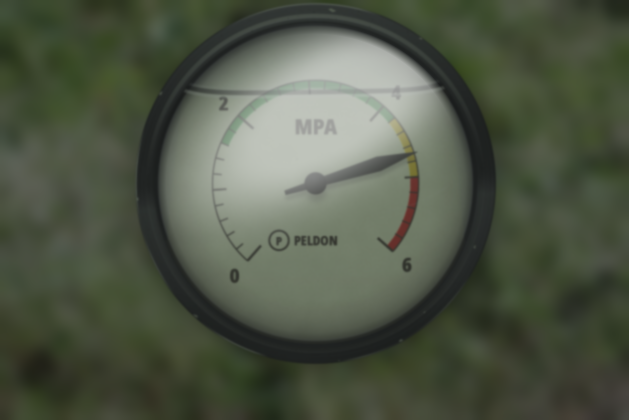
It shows {"value": 4.7, "unit": "MPa"}
